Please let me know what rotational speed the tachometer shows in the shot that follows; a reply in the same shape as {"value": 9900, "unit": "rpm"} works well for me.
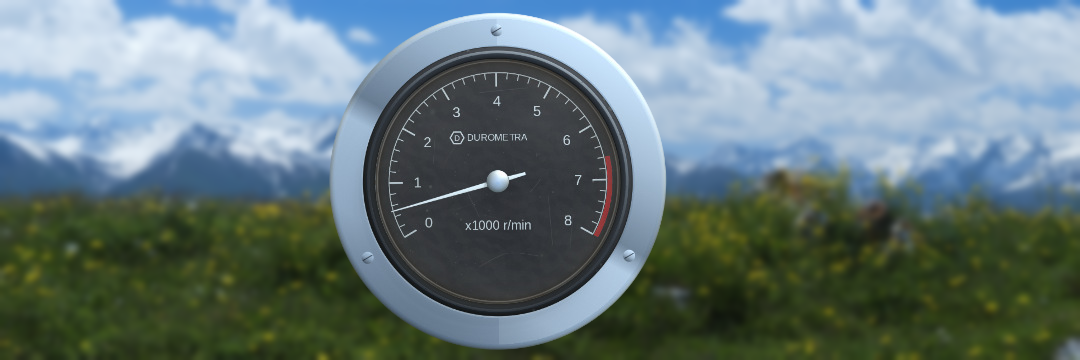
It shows {"value": 500, "unit": "rpm"}
